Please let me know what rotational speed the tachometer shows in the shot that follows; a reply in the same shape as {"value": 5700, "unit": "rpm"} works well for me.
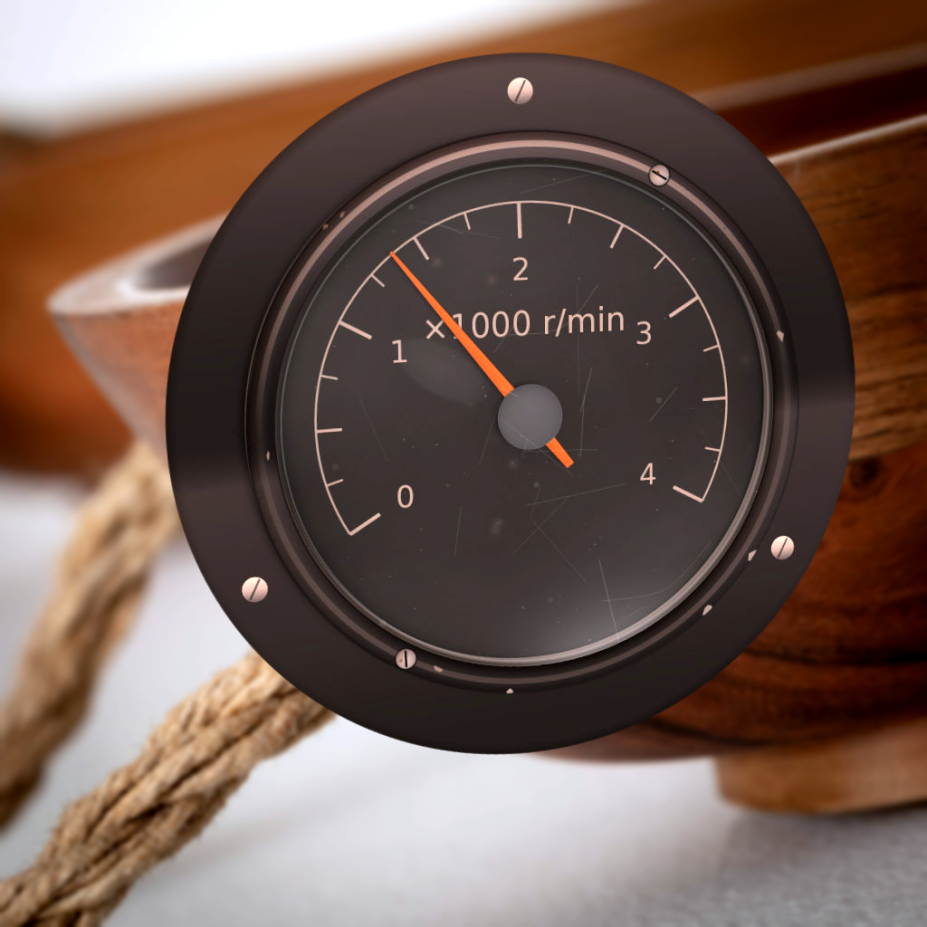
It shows {"value": 1375, "unit": "rpm"}
